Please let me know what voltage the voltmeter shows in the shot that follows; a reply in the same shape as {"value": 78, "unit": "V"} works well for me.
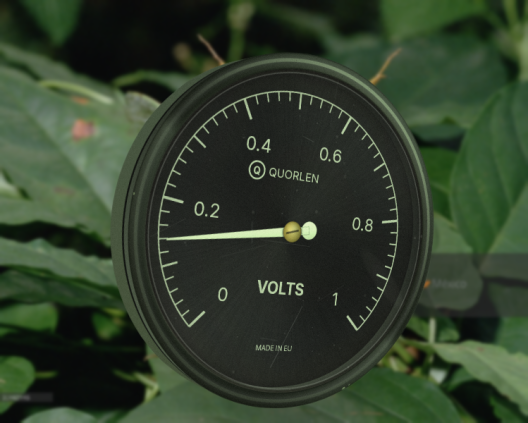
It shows {"value": 0.14, "unit": "V"}
